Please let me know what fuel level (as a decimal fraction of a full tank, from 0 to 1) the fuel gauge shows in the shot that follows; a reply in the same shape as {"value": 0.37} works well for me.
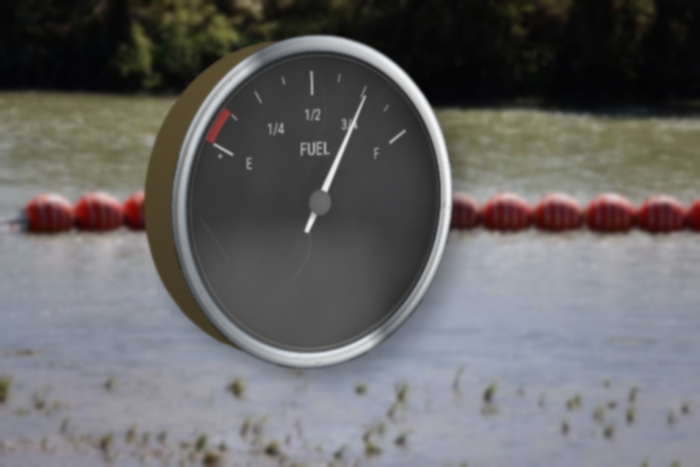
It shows {"value": 0.75}
